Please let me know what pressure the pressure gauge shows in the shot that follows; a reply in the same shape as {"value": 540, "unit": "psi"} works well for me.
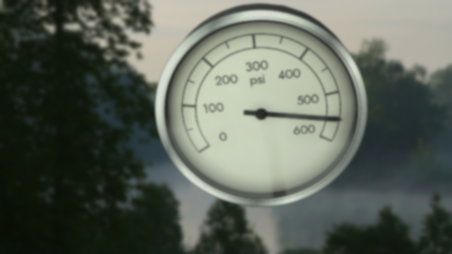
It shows {"value": 550, "unit": "psi"}
